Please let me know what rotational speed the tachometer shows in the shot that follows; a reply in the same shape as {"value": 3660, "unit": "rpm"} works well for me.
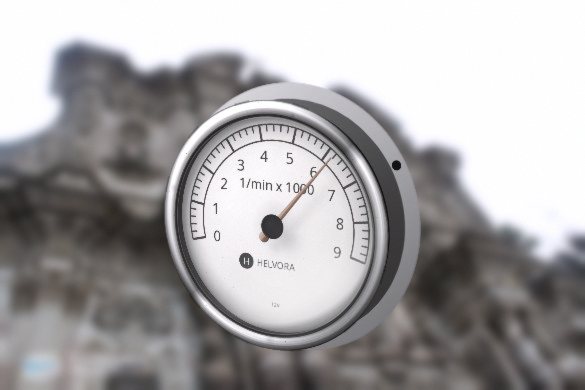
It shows {"value": 6200, "unit": "rpm"}
